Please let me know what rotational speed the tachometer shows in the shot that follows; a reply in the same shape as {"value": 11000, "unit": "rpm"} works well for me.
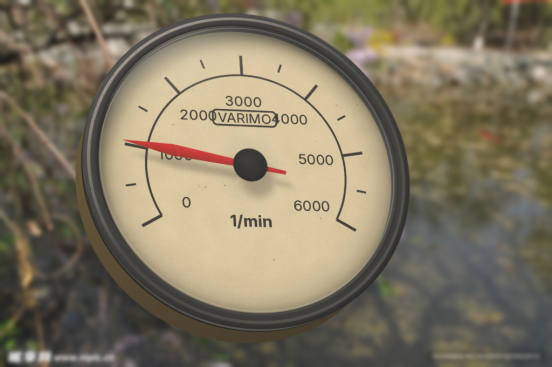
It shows {"value": 1000, "unit": "rpm"}
